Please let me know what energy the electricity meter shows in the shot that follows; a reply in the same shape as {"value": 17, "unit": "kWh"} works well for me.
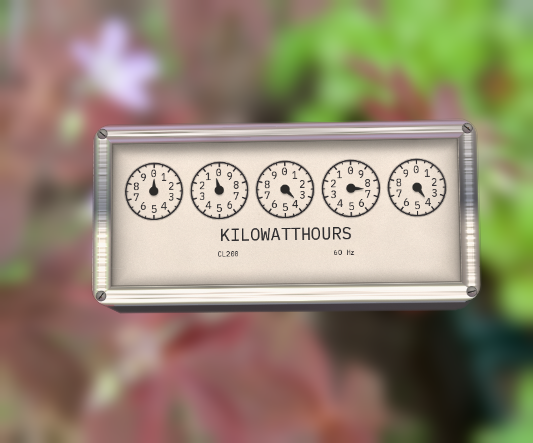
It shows {"value": 374, "unit": "kWh"}
